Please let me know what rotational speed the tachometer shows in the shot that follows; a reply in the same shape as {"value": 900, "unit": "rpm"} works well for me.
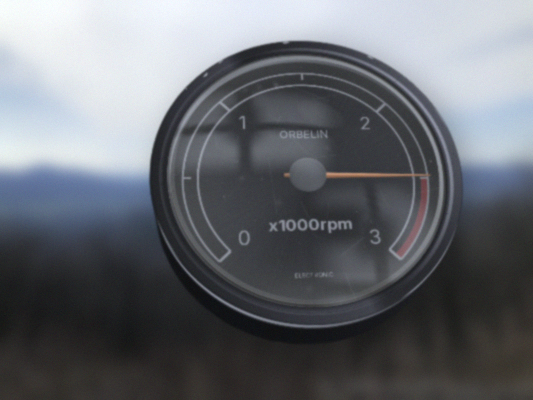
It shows {"value": 2500, "unit": "rpm"}
